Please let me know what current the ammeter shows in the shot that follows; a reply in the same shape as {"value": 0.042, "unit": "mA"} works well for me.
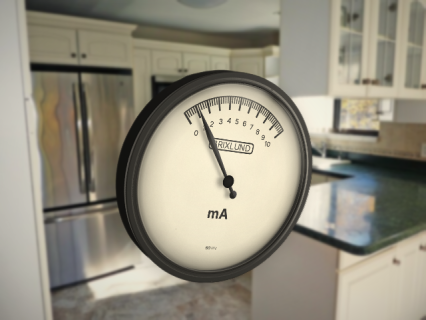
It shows {"value": 1, "unit": "mA"}
